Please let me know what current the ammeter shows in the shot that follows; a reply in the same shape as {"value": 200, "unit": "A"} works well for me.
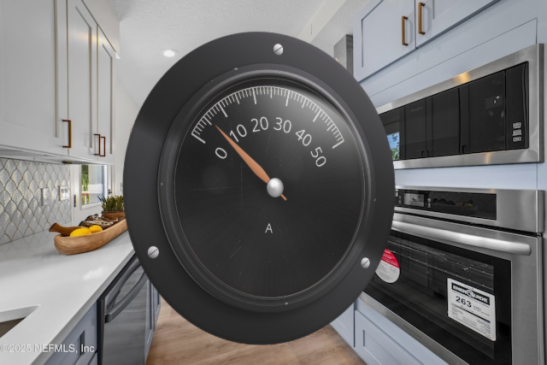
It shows {"value": 5, "unit": "A"}
